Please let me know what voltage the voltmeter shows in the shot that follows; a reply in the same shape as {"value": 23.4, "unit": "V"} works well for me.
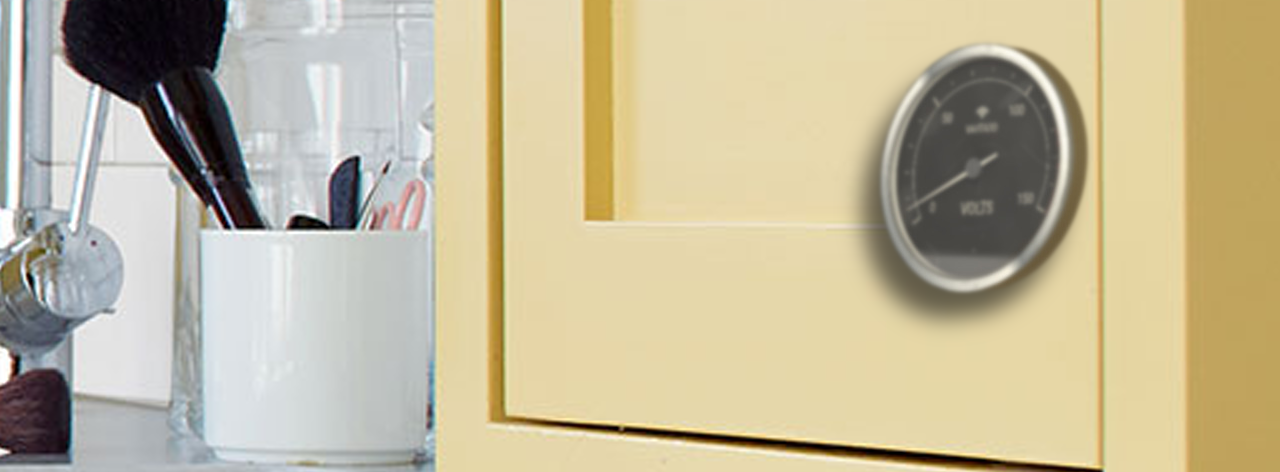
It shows {"value": 5, "unit": "V"}
